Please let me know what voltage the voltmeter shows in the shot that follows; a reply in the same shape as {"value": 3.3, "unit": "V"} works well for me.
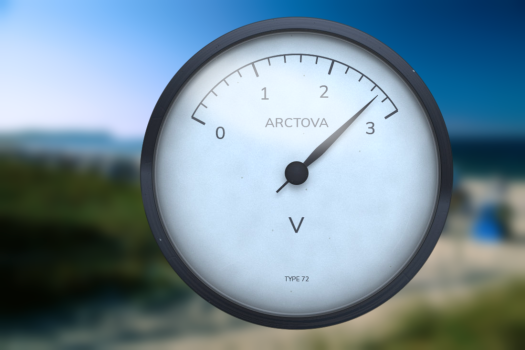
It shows {"value": 2.7, "unit": "V"}
